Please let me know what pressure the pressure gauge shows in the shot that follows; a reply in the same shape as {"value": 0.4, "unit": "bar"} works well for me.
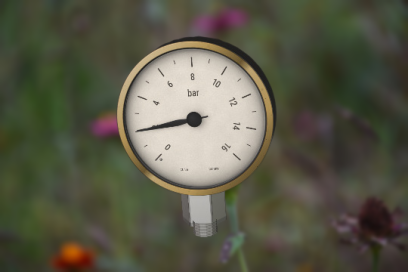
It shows {"value": 2, "unit": "bar"}
